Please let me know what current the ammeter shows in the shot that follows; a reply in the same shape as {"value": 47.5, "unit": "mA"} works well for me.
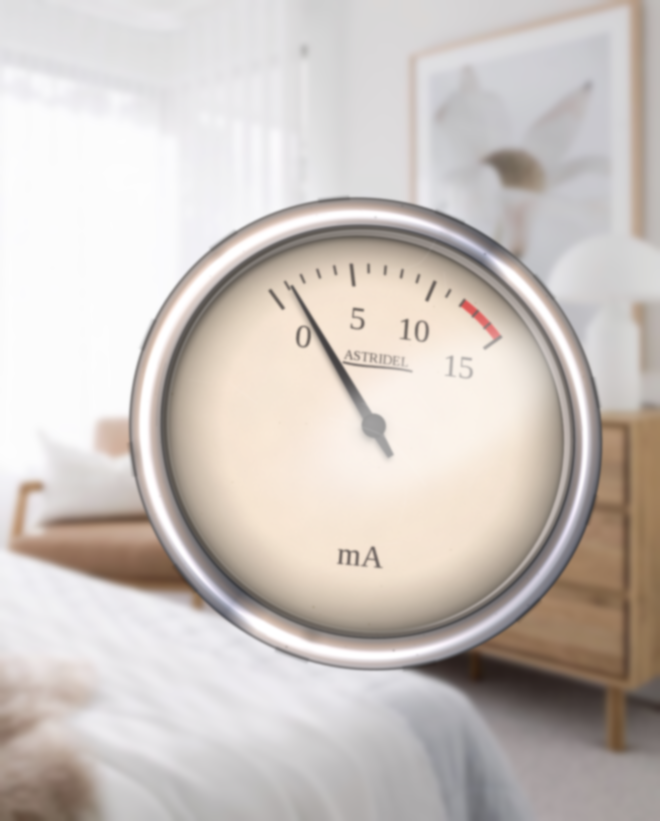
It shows {"value": 1, "unit": "mA"}
